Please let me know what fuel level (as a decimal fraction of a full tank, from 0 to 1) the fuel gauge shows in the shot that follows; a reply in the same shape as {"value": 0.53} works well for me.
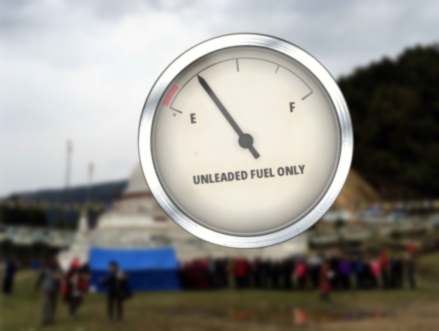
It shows {"value": 0.25}
